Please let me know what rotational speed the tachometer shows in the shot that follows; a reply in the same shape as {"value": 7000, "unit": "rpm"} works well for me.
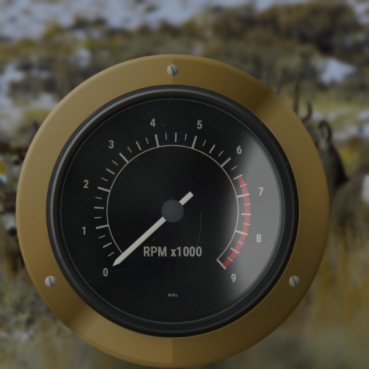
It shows {"value": 0, "unit": "rpm"}
